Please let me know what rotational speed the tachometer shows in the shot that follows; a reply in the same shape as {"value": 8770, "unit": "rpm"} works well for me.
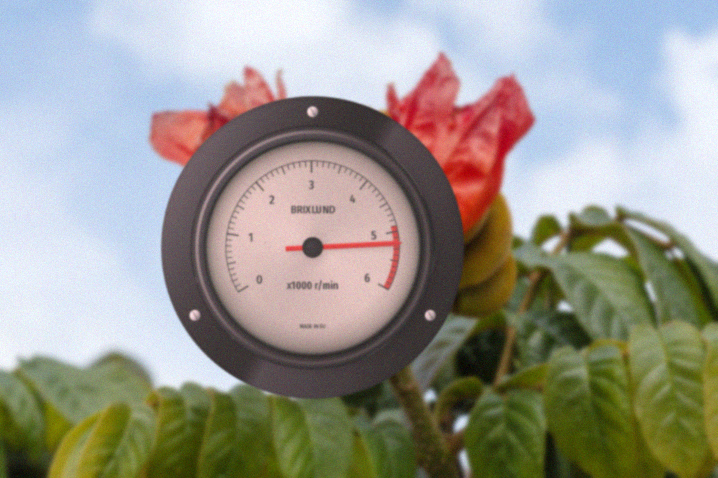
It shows {"value": 5200, "unit": "rpm"}
